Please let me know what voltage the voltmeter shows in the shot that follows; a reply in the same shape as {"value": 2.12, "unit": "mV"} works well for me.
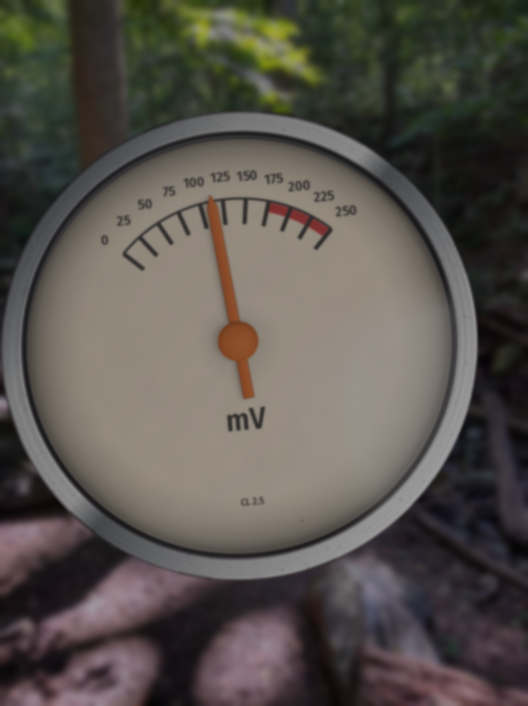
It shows {"value": 112.5, "unit": "mV"}
